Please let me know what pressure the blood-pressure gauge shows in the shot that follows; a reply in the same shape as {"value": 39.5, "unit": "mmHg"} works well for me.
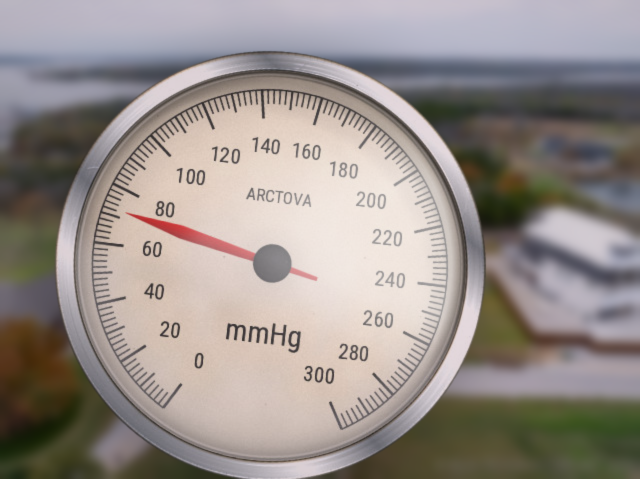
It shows {"value": 72, "unit": "mmHg"}
